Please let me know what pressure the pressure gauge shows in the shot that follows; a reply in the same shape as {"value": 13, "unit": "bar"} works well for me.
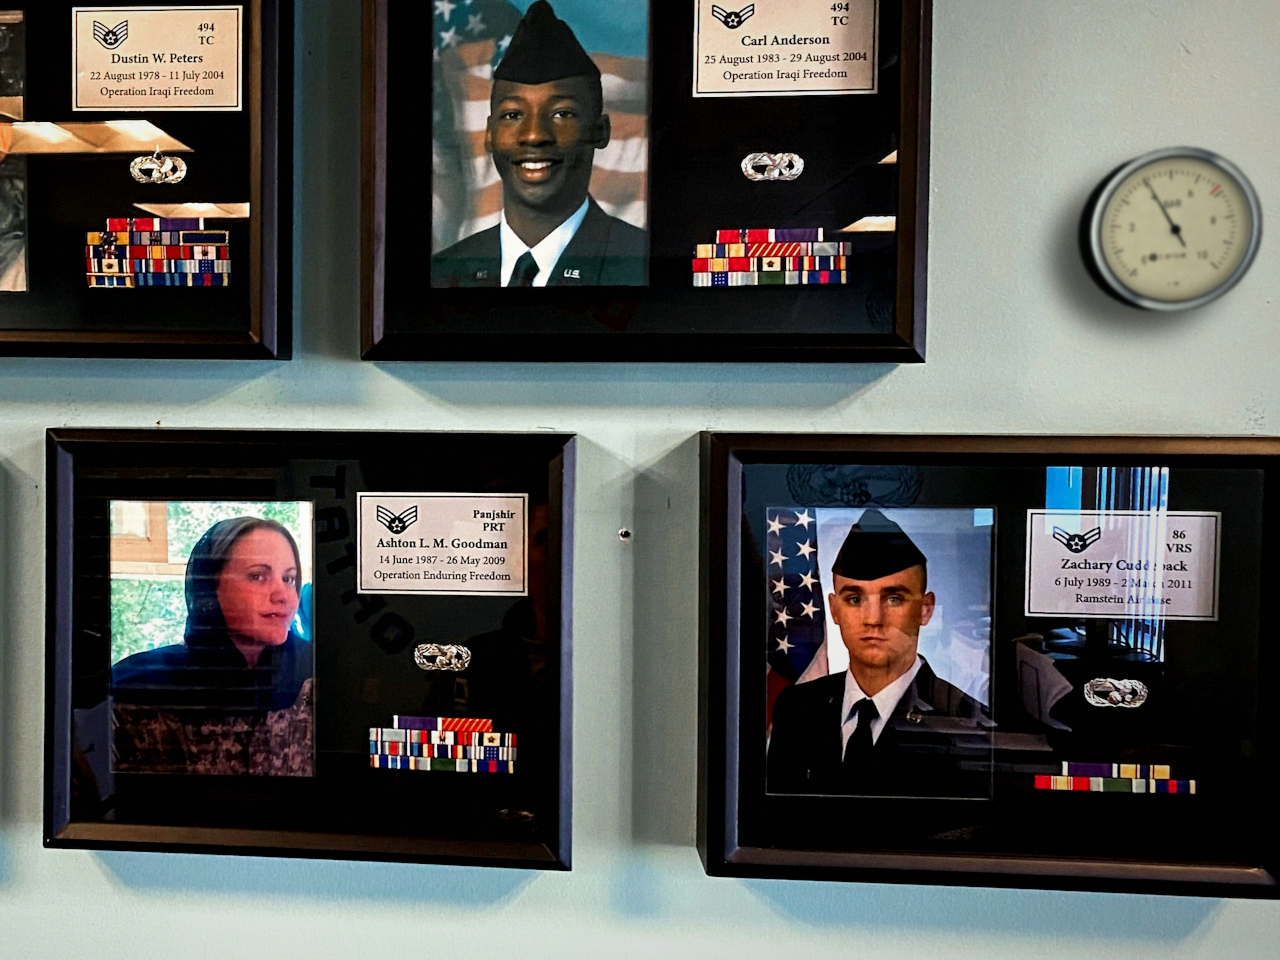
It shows {"value": 4, "unit": "bar"}
